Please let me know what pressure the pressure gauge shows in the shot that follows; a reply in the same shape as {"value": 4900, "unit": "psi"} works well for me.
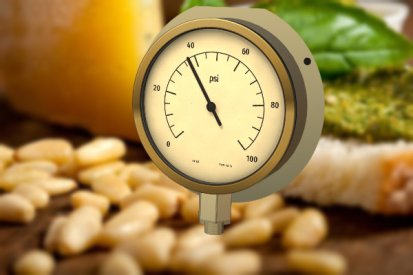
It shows {"value": 37.5, "unit": "psi"}
